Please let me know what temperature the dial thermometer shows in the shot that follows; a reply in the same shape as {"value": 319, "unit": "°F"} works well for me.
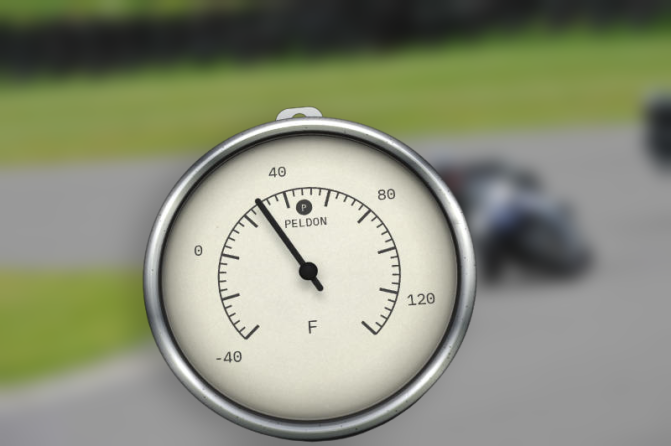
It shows {"value": 28, "unit": "°F"}
